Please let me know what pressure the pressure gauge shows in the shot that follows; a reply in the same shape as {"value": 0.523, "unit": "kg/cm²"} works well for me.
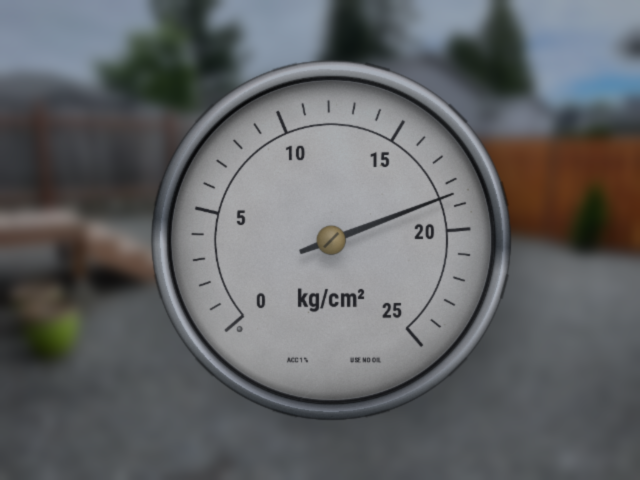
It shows {"value": 18.5, "unit": "kg/cm²"}
